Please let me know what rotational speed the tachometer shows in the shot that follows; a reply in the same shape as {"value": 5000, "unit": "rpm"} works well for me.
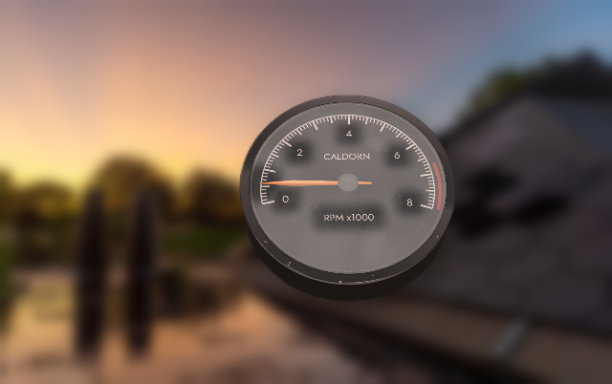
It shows {"value": 500, "unit": "rpm"}
